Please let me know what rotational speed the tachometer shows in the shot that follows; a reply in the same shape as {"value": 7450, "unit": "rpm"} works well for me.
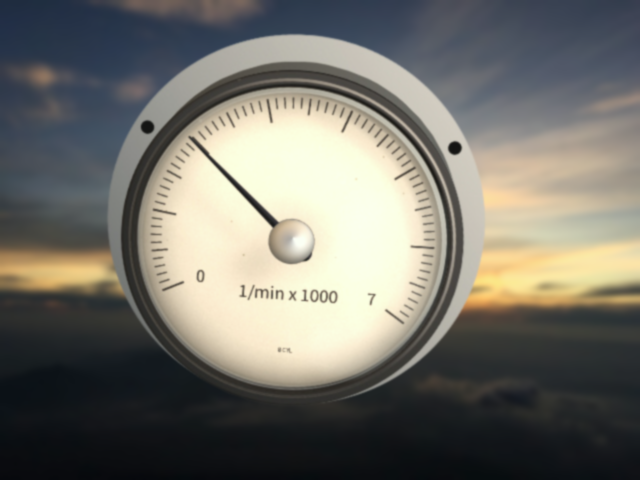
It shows {"value": 2000, "unit": "rpm"}
